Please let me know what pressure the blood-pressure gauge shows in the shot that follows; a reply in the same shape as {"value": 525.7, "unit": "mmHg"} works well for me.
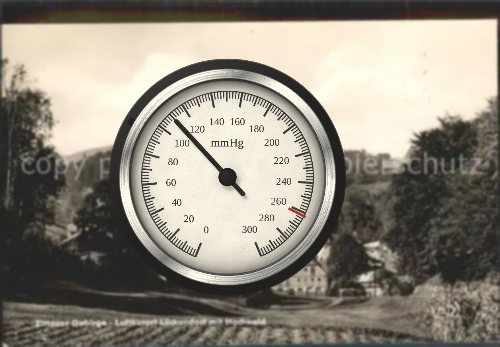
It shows {"value": 110, "unit": "mmHg"}
